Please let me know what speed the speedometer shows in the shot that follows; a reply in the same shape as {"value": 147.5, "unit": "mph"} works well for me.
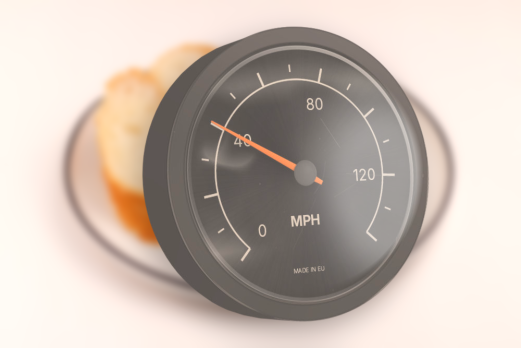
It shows {"value": 40, "unit": "mph"}
